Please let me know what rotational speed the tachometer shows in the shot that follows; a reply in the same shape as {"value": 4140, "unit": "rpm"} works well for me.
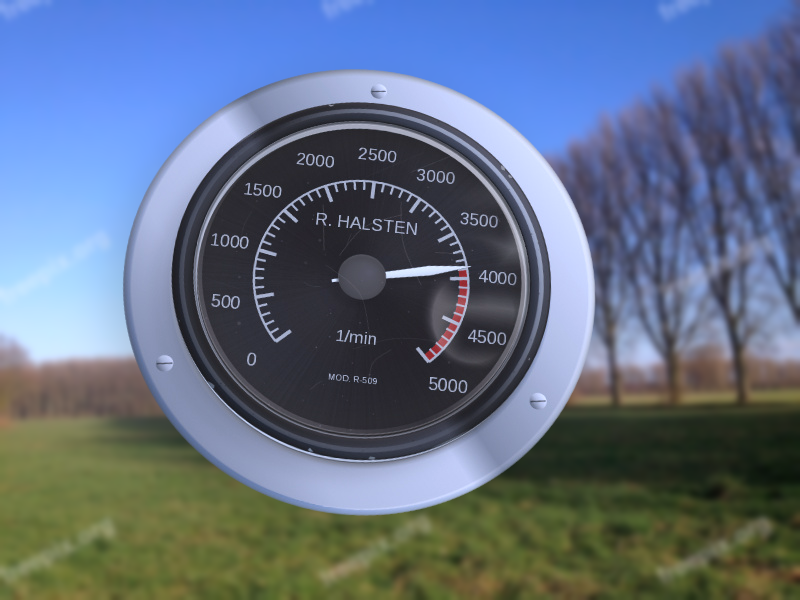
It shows {"value": 3900, "unit": "rpm"}
